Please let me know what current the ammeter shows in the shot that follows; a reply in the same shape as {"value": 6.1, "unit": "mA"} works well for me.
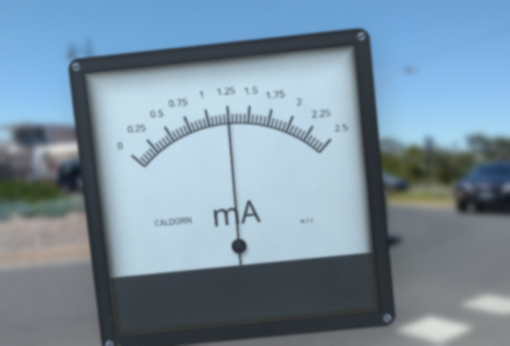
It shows {"value": 1.25, "unit": "mA"}
